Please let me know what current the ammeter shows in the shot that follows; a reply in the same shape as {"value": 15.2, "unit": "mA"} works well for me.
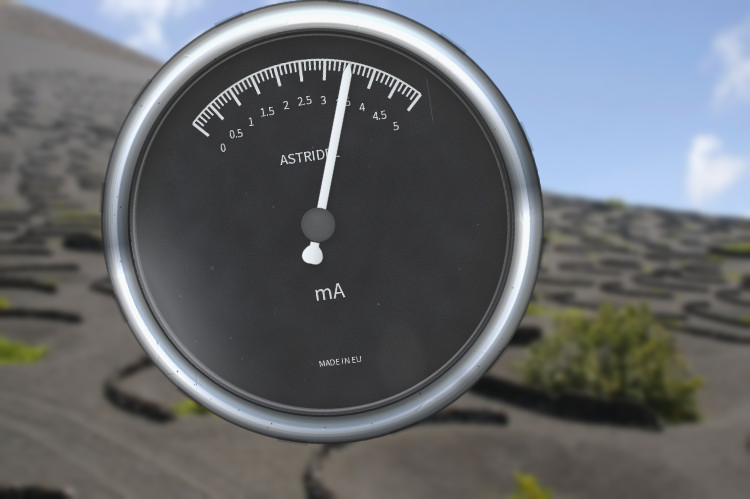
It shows {"value": 3.5, "unit": "mA"}
